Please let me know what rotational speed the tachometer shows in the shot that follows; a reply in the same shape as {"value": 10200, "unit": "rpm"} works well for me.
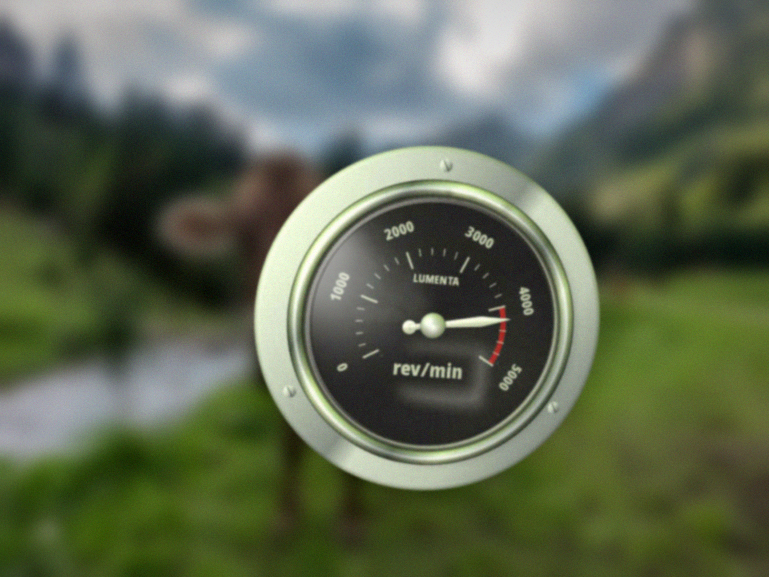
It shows {"value": 4200, "unit": "rpm"}
